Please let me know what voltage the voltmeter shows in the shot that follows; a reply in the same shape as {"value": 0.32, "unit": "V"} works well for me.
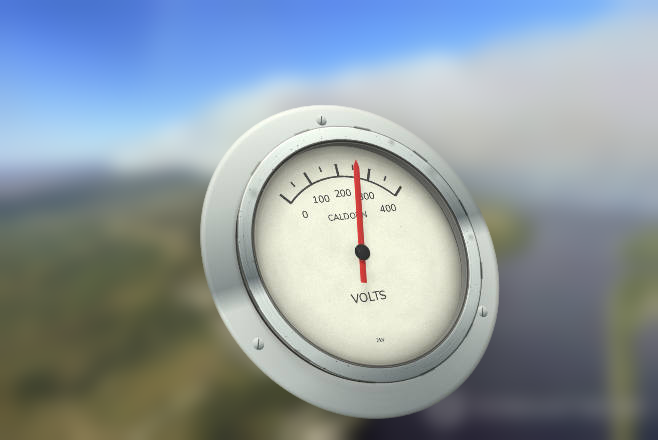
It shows {"value": 250, "unit": "V"}
